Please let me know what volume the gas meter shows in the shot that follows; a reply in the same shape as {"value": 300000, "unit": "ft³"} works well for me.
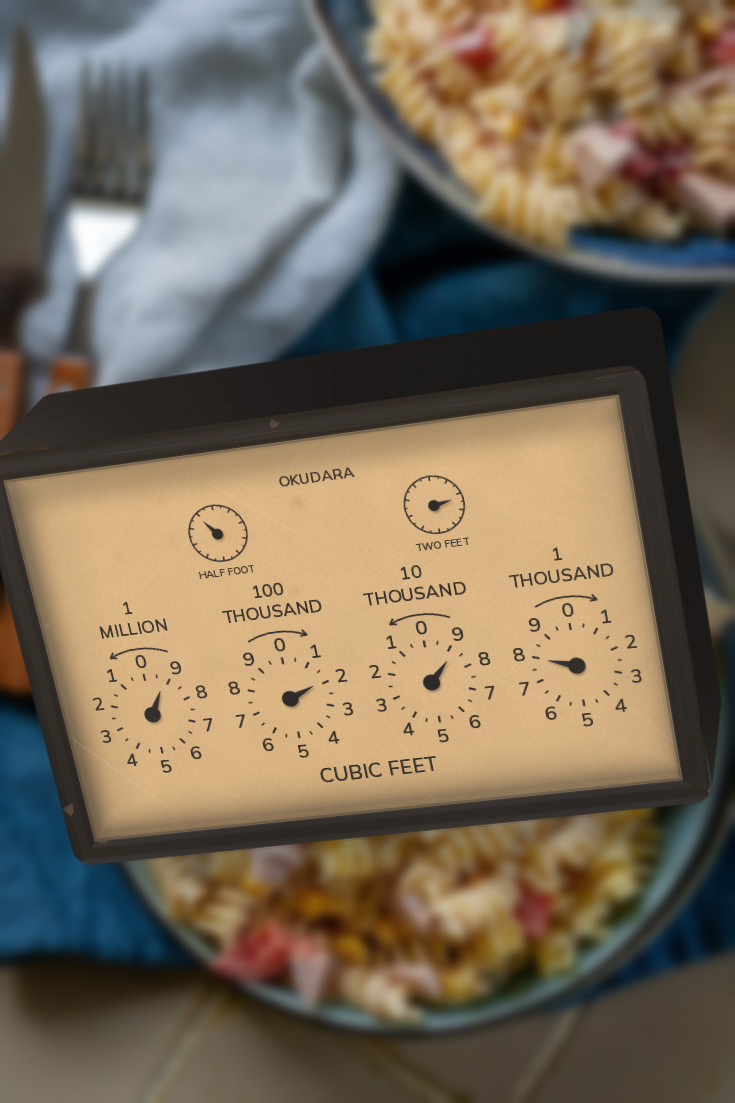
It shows {"value": 918800, "unit": "ft³"}
